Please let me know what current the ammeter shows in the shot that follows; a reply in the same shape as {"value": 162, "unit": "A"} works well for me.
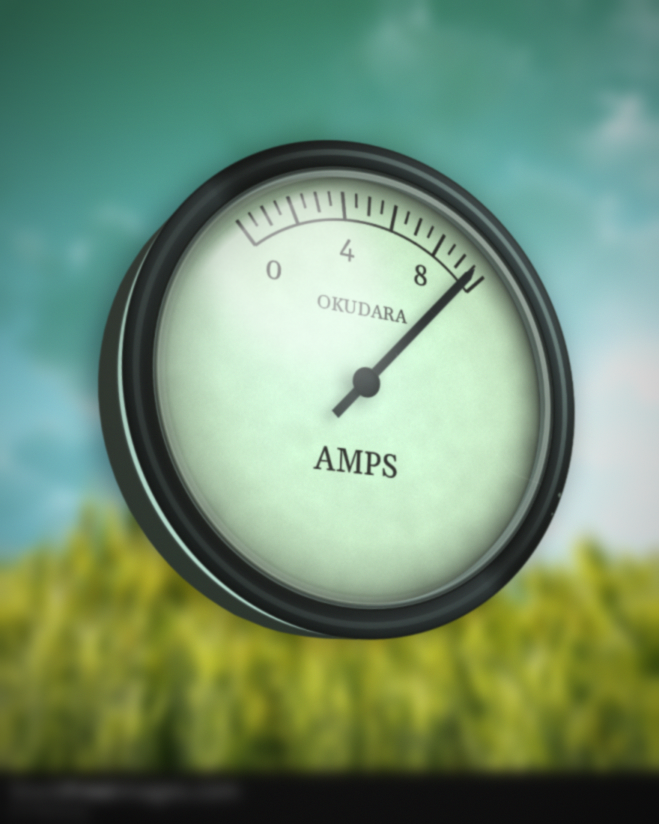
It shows {"value": 9.5, "unit": "A"}
